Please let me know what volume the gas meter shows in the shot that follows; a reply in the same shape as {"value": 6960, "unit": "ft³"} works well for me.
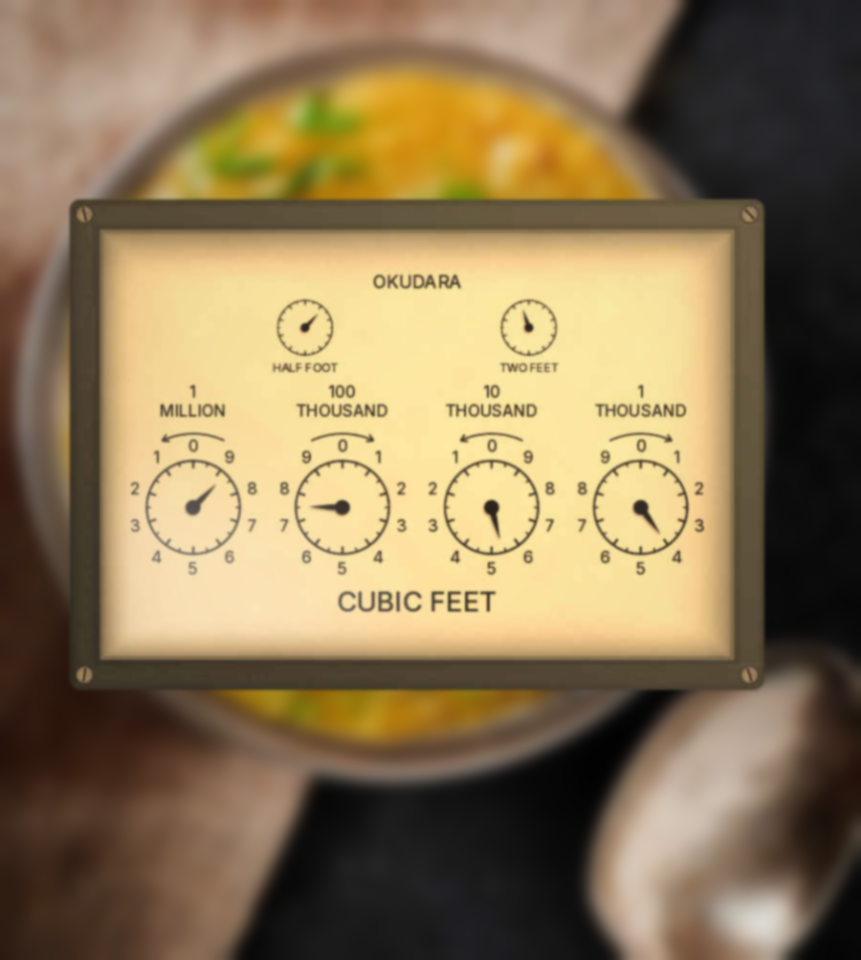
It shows {"value": 875400, "unit": "ft³"}
